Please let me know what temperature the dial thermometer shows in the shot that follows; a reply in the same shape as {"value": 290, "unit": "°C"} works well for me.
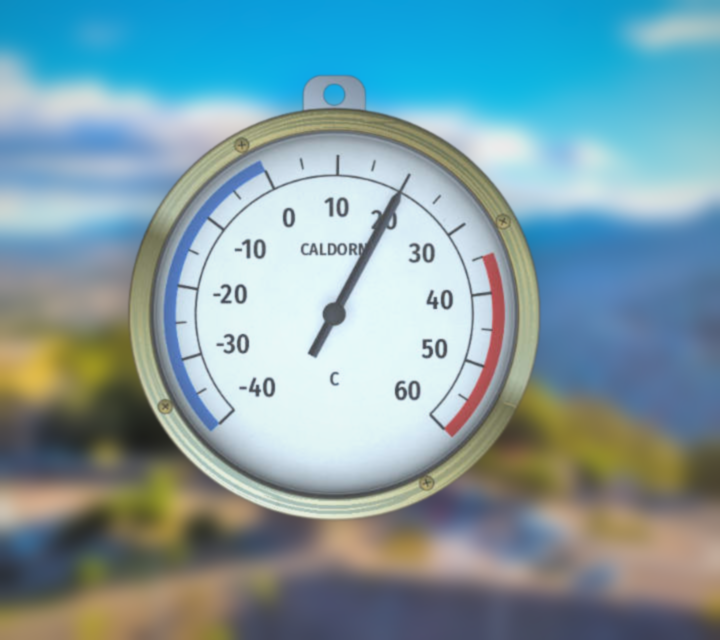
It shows {"value": 20, "unit": "°C"}
